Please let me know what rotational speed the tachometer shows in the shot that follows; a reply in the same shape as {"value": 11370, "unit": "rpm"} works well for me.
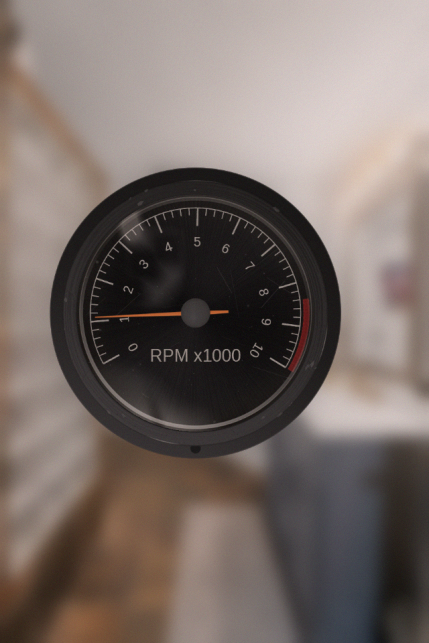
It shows {"value": 1100, "unit": "rpm"}
